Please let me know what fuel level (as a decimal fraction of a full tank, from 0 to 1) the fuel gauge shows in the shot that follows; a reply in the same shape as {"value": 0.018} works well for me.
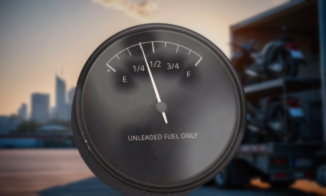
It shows {"value": 0.375}
